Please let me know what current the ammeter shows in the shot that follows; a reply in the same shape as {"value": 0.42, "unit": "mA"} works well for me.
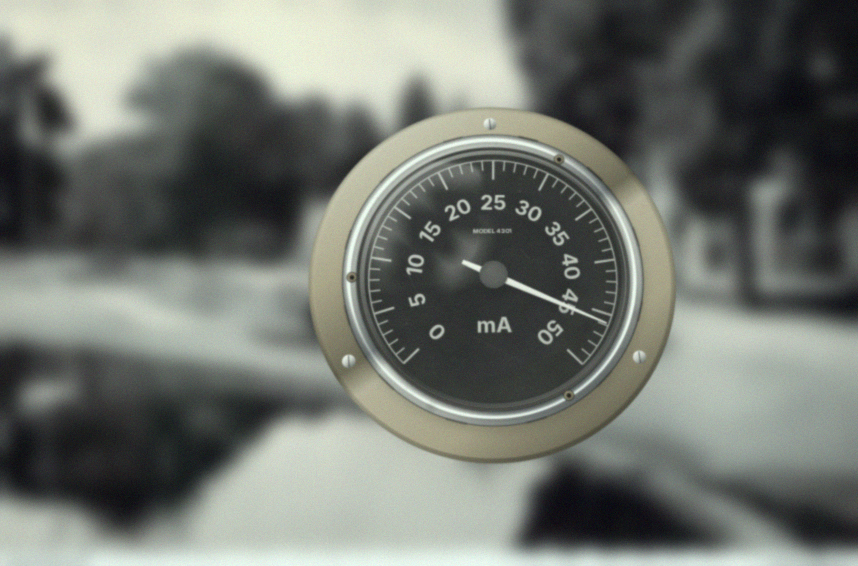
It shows {"value": 46, "unit": "mA"}
